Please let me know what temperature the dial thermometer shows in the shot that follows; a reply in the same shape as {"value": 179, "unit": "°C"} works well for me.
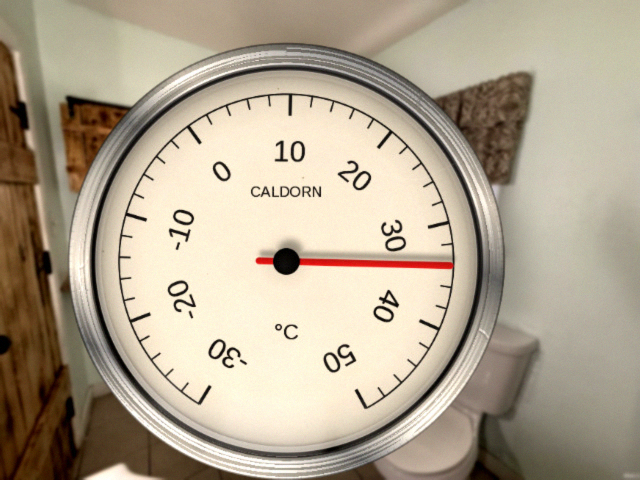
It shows {"value": 34, "unit": "°C"}
